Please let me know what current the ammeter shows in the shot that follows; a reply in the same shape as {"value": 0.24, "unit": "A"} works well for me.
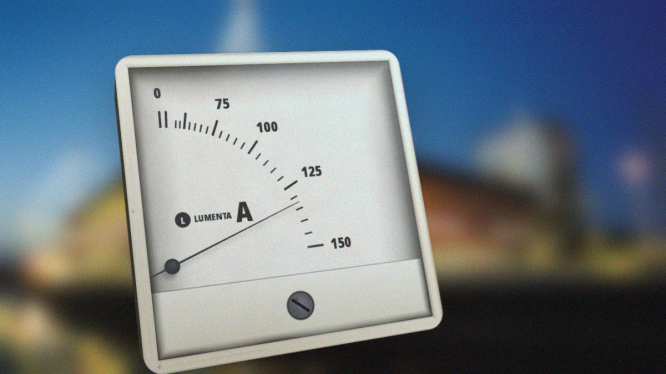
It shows {"value": 132.5, "unit": "A"}
